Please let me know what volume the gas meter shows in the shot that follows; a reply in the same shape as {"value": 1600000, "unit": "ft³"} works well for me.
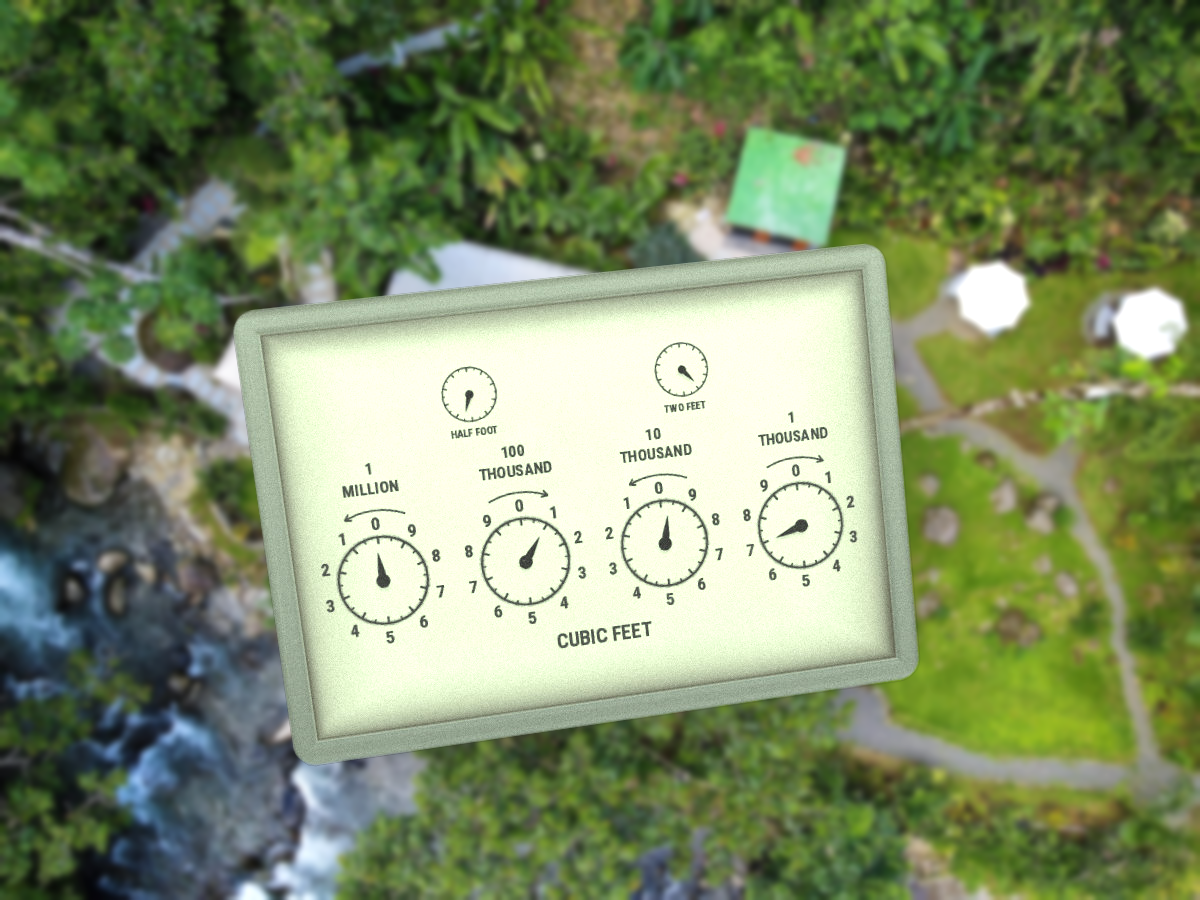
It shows {"value": 9700, "unit": "ft³"}
